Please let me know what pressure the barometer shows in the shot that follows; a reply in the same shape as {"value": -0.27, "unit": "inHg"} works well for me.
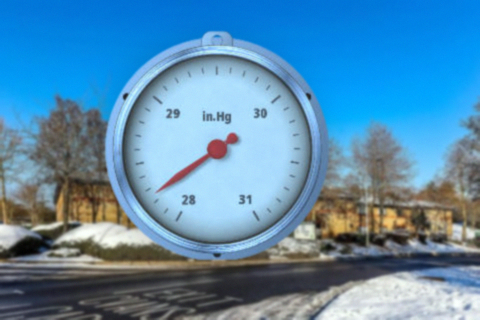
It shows {"value": 28.25, "unit": "inHg"}
